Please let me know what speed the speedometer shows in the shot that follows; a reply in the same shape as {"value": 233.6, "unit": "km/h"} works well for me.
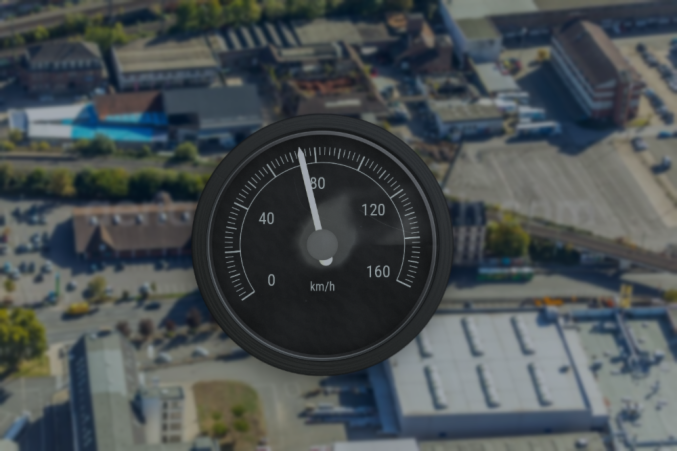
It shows {"value": 74, "unit": "km/h"}
